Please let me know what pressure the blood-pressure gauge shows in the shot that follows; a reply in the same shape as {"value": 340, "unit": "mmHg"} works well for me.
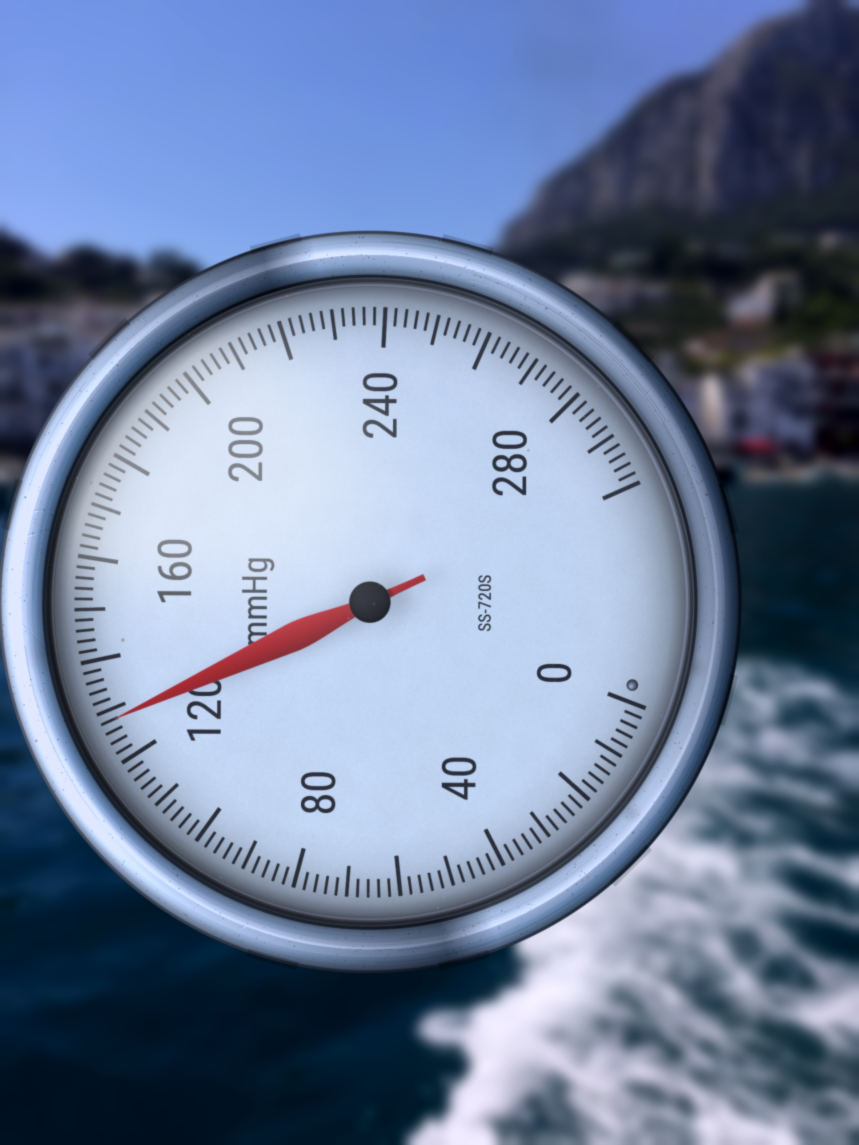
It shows {"value": 128, "unit": "mmHg"}
